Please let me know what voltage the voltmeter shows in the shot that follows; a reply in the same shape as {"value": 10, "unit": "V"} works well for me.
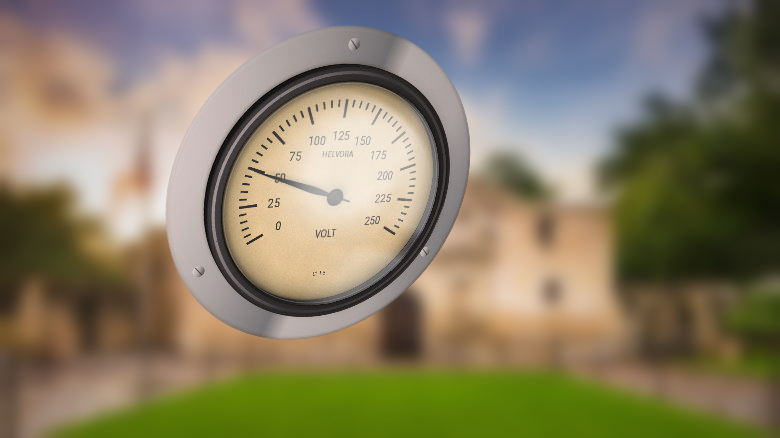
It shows {"value": 50, "unit": "V"}
